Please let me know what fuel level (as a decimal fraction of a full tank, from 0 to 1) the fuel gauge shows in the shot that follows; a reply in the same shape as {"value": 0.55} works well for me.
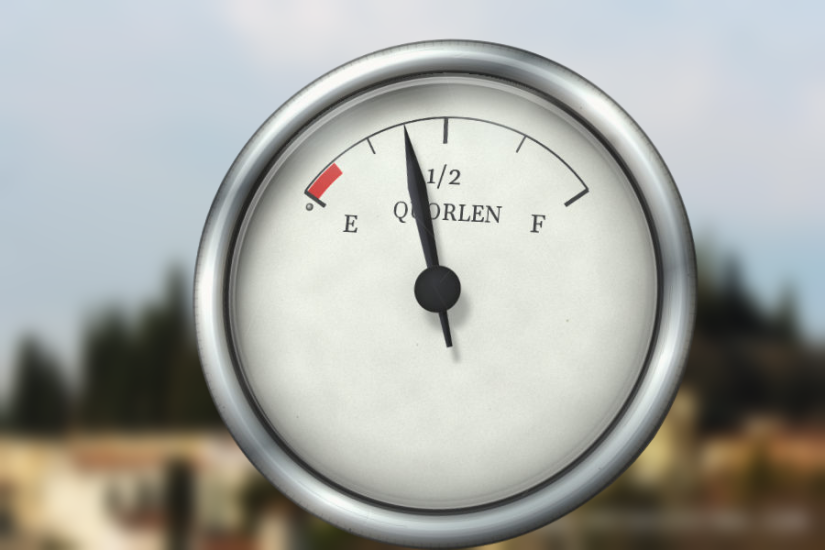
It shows {"value": 0.375}
